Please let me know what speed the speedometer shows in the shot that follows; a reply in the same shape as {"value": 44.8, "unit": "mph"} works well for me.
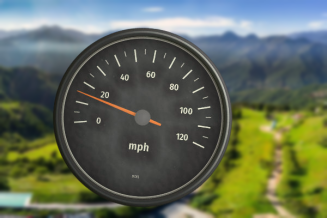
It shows {"value": 15, "unit": "mph"}
